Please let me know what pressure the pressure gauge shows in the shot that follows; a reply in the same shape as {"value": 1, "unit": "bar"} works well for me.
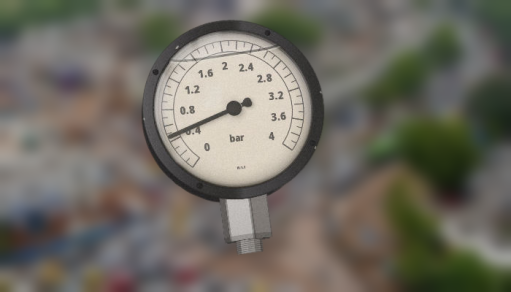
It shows {"value": 0.45, "unit": "bar"}
